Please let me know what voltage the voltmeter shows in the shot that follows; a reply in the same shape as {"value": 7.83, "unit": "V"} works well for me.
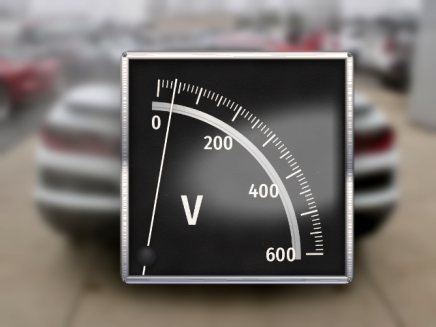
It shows {"value": 40, "unit": "V"}
